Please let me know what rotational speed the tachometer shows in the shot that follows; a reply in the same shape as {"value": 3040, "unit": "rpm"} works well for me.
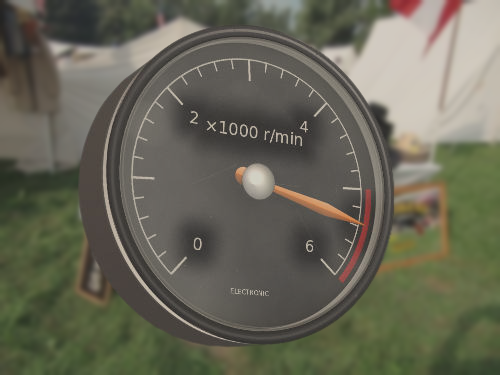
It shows {"value": 5400, "unit": "rpm"}
